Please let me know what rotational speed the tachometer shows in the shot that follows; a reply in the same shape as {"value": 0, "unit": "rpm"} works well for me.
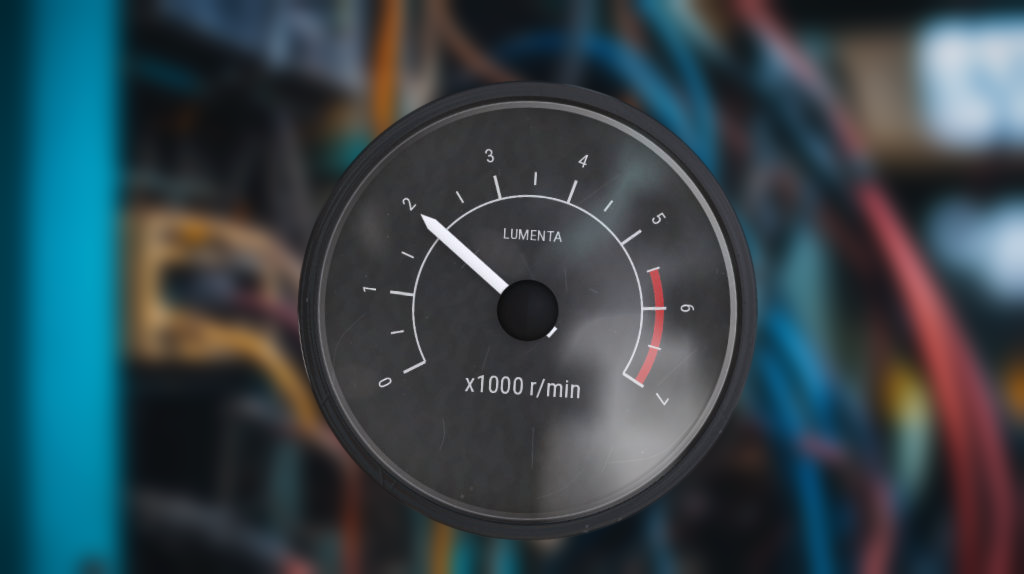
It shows {"value": 2000, "unit": "rpm"}
